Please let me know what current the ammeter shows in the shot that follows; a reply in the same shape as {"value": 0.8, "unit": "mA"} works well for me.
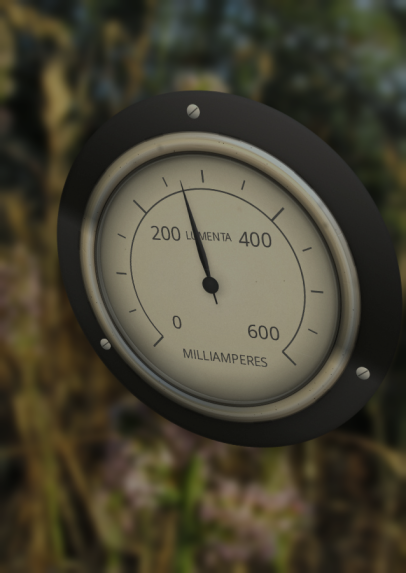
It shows {"value": 275, "unit": "mA"}
